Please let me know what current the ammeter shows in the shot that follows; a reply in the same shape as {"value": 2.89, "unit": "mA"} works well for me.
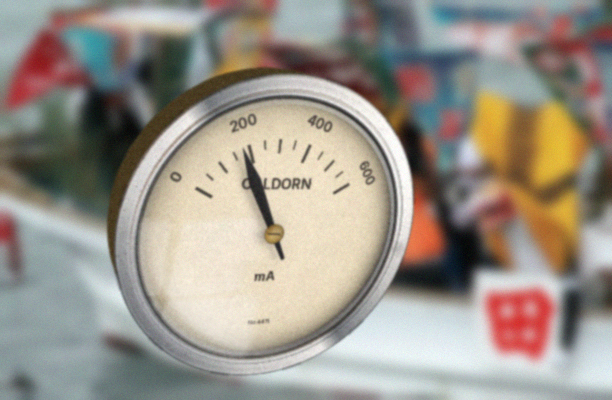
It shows {"value": 175, "unit": "mA"}
